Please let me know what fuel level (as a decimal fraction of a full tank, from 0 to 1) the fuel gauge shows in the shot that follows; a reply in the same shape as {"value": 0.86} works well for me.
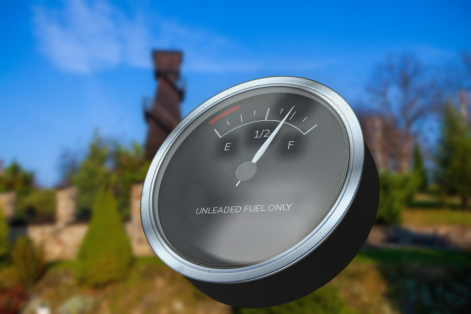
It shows {"value": 0.75}
